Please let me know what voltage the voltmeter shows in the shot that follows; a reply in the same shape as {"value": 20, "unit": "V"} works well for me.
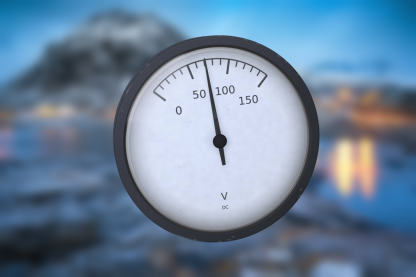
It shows {"value": 70, "unit": "V"}
